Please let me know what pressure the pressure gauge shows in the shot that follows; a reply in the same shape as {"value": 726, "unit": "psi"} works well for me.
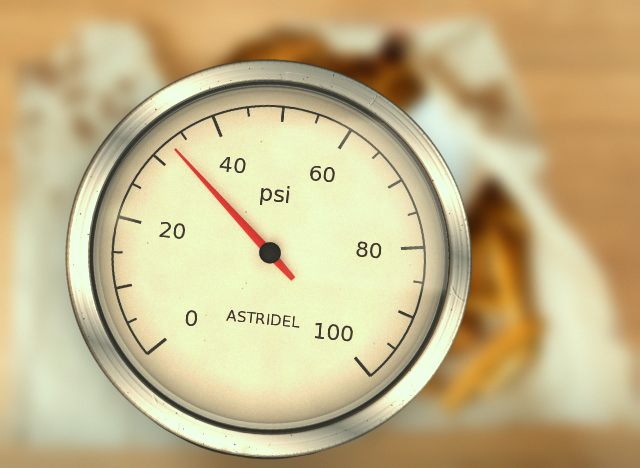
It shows {"value": 32.5, "unit": "psi"}
